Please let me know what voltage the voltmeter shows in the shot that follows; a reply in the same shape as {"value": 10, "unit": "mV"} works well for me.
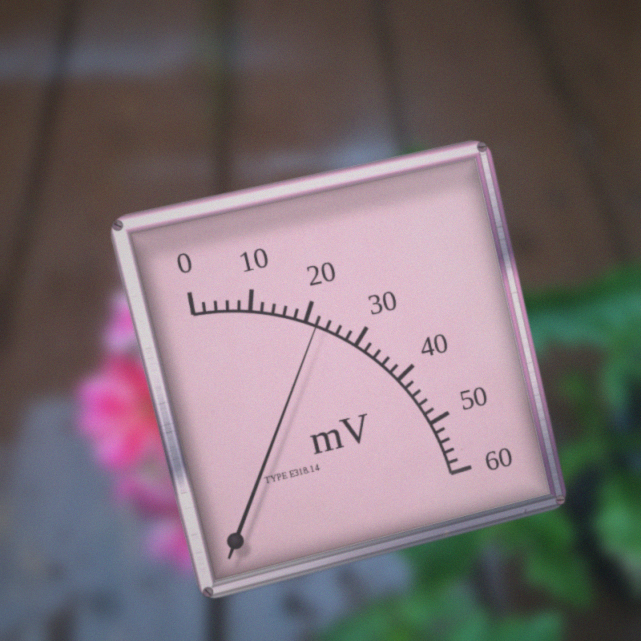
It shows {"value": 22, "unit": "mV"}
